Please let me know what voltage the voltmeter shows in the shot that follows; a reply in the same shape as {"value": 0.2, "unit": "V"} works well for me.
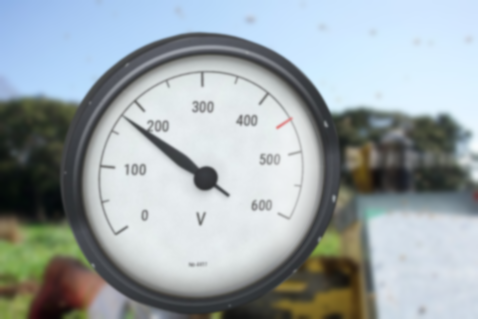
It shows {"value": 175, "unit": "V"}
